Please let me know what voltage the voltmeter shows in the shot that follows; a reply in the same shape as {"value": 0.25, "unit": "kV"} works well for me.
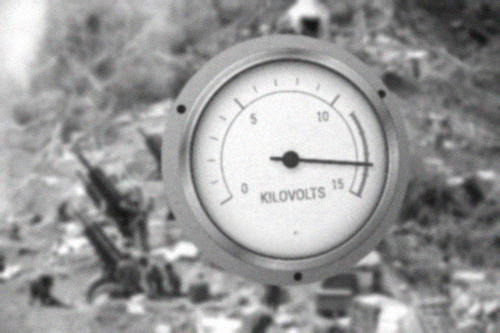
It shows {"value": 13.5, "unit": "kV"}
